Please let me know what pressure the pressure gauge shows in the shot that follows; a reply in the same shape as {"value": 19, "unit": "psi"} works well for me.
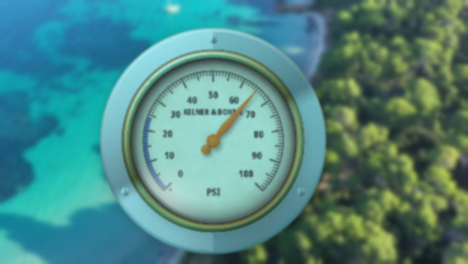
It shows {"value": 65, "unit": "psi"}
